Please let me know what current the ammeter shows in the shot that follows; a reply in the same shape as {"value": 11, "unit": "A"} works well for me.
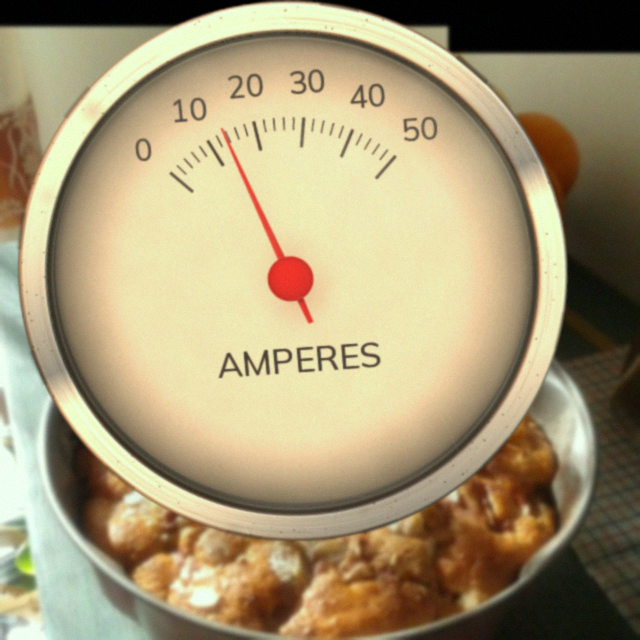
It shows {"value": 14, "unit": "A"}
